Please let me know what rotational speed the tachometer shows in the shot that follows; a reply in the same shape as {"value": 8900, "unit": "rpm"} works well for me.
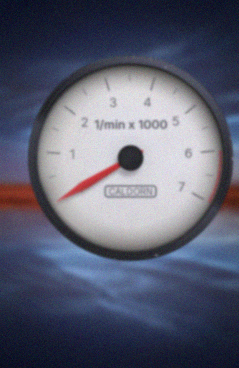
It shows {"value": 0, "unit": "rpm"}
